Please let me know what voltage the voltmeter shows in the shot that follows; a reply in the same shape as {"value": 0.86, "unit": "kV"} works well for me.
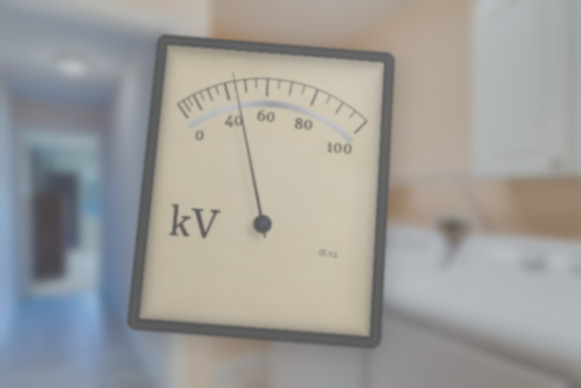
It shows {"value": 45, "unit": "kV"}
